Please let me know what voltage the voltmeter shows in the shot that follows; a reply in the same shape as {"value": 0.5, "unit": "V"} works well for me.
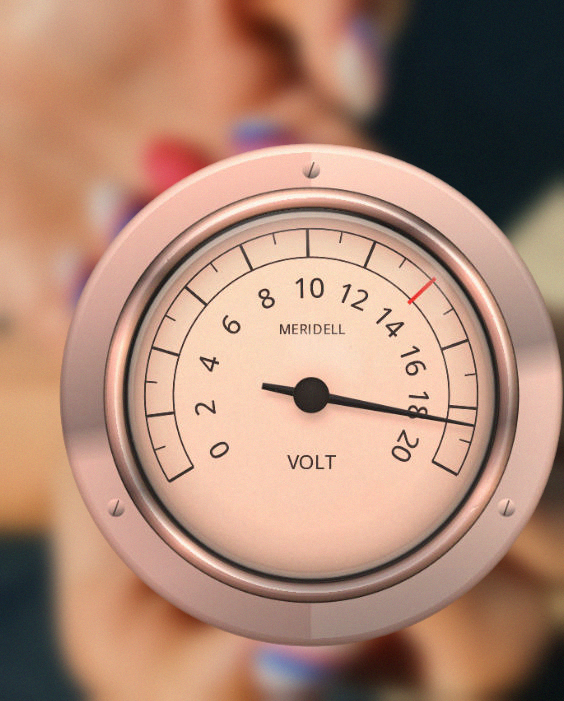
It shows {"value": 18.5, "unit": "V"}
